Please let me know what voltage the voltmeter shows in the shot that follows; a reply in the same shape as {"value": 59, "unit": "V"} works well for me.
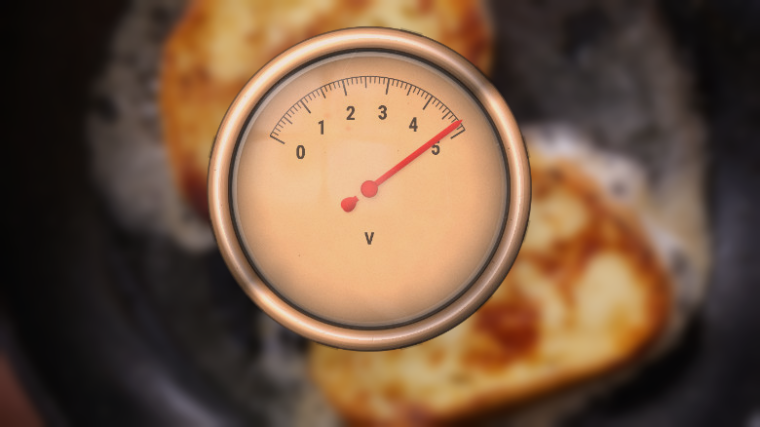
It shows {"value": 4.8, "unit": "V"}
